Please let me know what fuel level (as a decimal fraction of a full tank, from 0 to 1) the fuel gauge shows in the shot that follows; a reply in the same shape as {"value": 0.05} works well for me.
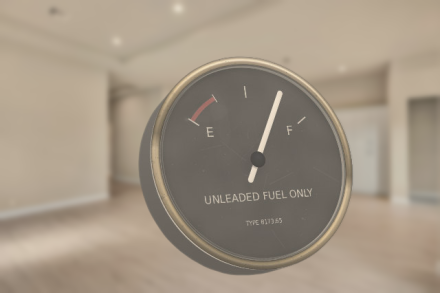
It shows {"value": 0.75}
